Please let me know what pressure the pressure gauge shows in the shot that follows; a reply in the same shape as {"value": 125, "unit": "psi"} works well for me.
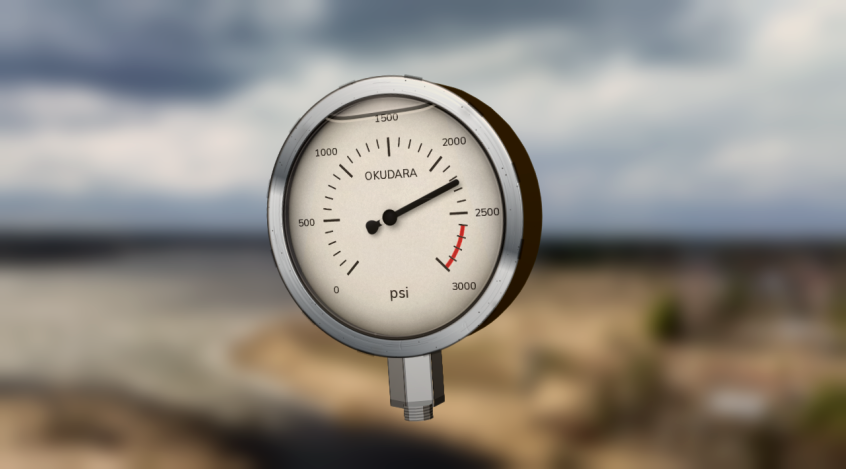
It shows {"value": 2250, "unit": "psi"}
